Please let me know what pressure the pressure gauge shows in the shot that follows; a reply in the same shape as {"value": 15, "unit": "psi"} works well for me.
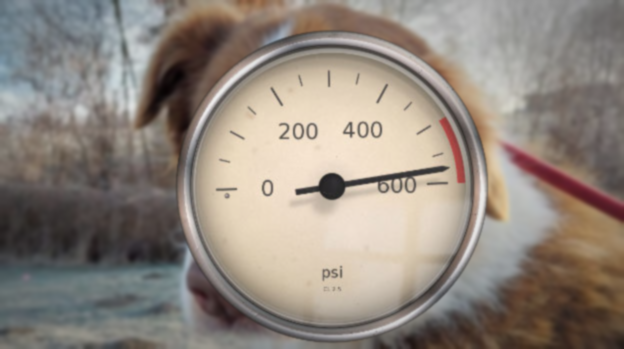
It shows {"value": 575, "unit": "psi"}
